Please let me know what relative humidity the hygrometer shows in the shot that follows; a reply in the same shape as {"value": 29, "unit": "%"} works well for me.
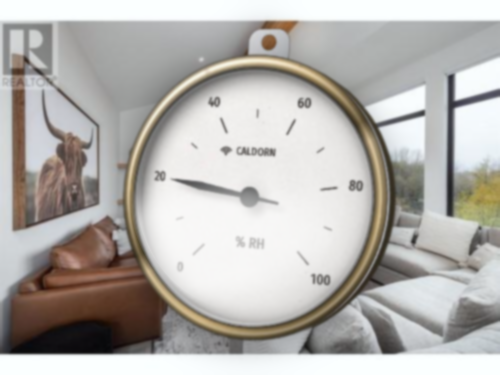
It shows {"value": 20, "unit": "%"}
